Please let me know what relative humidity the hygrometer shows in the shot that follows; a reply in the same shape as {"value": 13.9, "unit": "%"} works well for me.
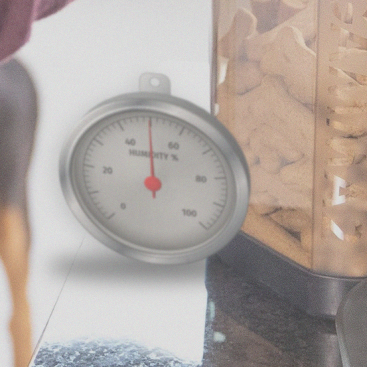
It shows {"value": 50, "unit": "%"}
